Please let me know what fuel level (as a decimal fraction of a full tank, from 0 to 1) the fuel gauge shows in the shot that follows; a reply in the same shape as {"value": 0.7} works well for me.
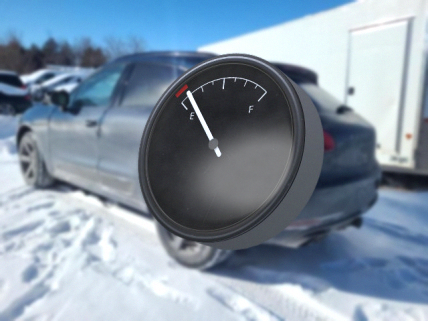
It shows {"value": 0.125}
